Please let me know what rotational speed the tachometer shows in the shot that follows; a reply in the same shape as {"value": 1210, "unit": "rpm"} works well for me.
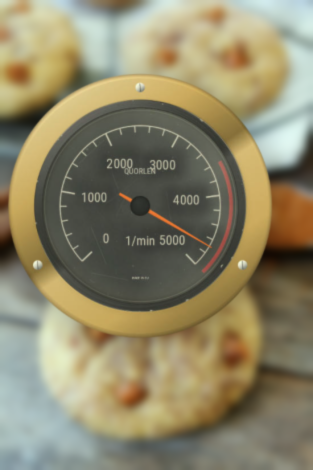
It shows {"value": 4700, "unit": "rpm"}
